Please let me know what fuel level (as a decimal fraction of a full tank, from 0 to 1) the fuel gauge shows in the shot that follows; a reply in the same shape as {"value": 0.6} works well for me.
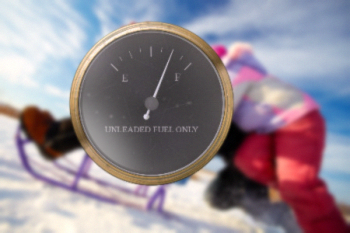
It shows {"value": 0.75}
